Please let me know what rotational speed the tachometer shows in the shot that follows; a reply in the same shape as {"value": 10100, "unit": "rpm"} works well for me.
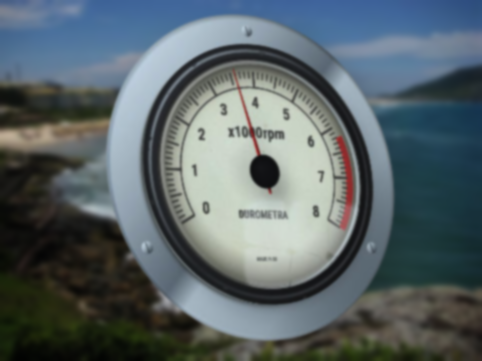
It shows {"value": 3500, "unit": "rpm"}
